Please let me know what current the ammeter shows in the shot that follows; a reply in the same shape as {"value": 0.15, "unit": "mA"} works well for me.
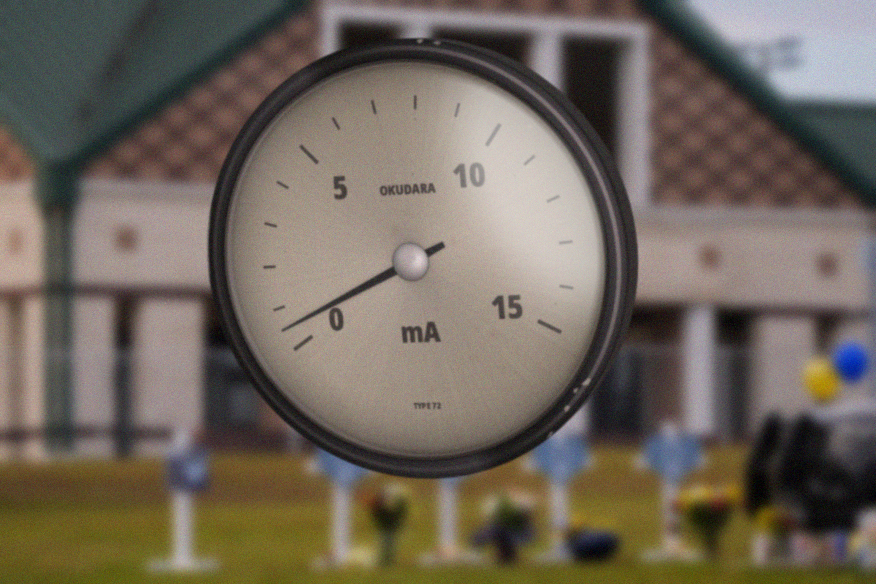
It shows {"value": 0.5, "unit": "mA"}
